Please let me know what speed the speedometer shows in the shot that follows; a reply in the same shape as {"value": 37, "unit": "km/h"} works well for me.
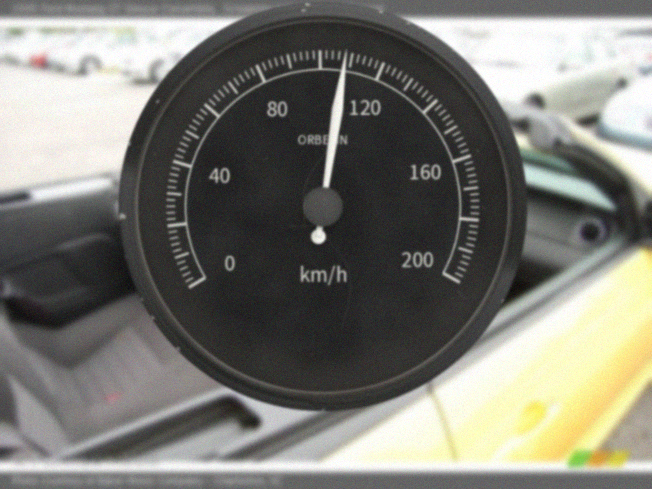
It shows {"value": 108, "unit": "km/h"}
